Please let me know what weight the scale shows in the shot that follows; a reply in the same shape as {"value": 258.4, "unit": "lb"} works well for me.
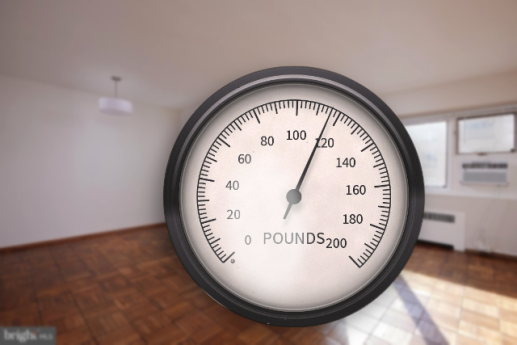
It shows {"value": 116, "unit": "lb"}
